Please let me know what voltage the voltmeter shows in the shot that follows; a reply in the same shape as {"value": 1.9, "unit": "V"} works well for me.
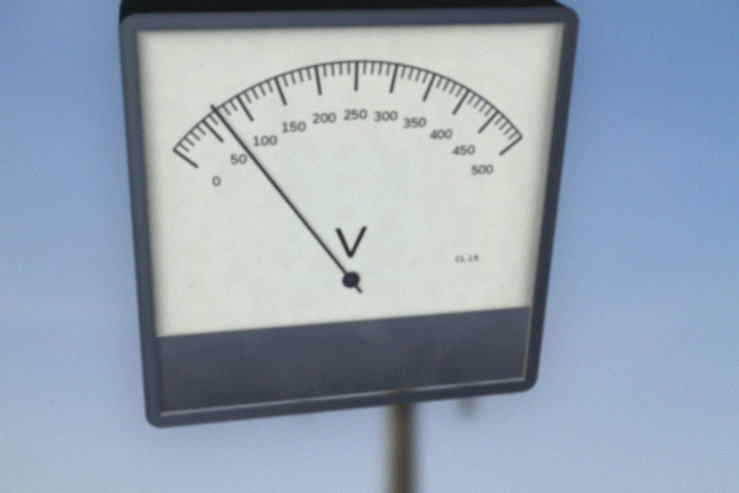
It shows {"value": 70, "unit": "V"}
